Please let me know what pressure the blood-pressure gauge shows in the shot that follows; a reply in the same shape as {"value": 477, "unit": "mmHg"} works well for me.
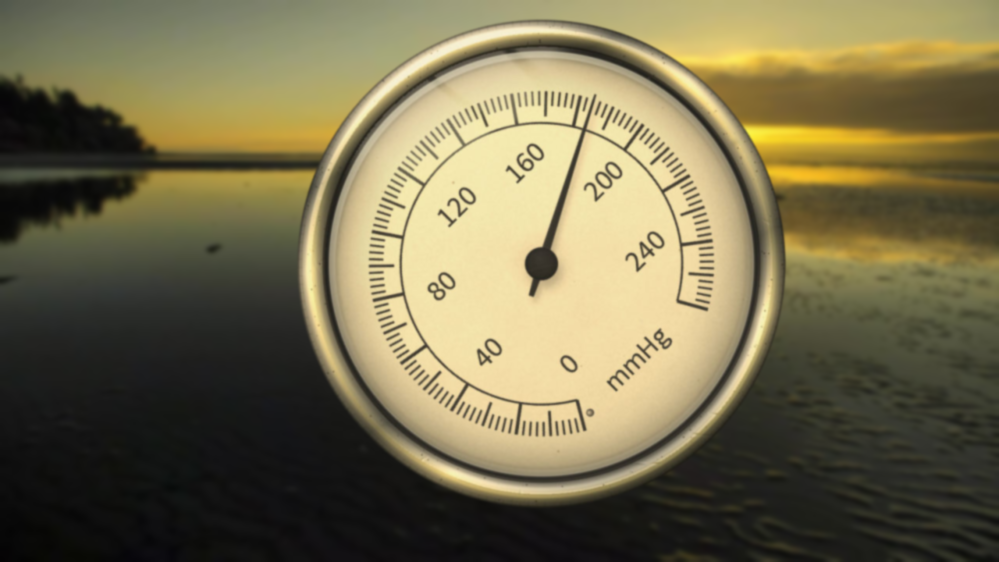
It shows {"value": 184, "unit": "mmHg"}
